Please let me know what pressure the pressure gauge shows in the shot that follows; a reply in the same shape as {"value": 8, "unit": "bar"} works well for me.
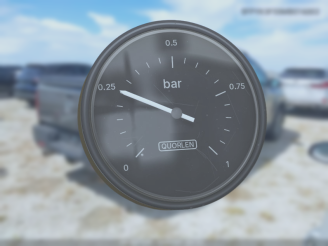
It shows {"value": 0.25, "unit": "bar"}
